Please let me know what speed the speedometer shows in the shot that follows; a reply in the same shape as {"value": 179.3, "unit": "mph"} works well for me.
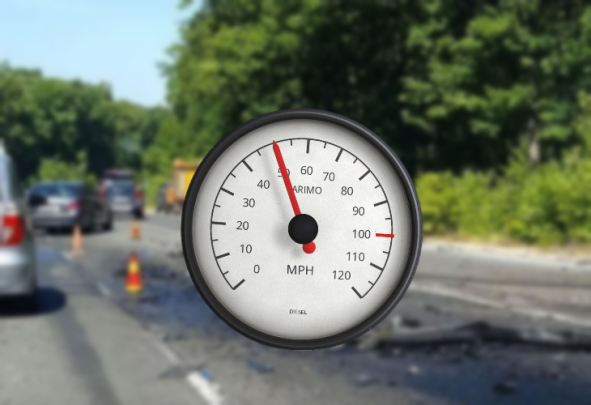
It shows {"value": 50, "unit": "mph"}
